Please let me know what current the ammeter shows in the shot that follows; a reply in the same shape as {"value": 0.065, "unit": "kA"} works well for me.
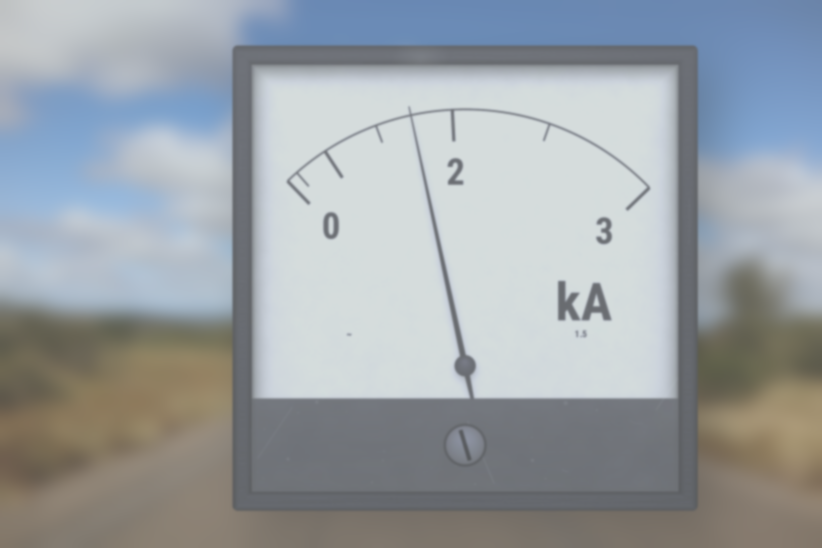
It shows {"value": 1.75, "unit": "kA"}
